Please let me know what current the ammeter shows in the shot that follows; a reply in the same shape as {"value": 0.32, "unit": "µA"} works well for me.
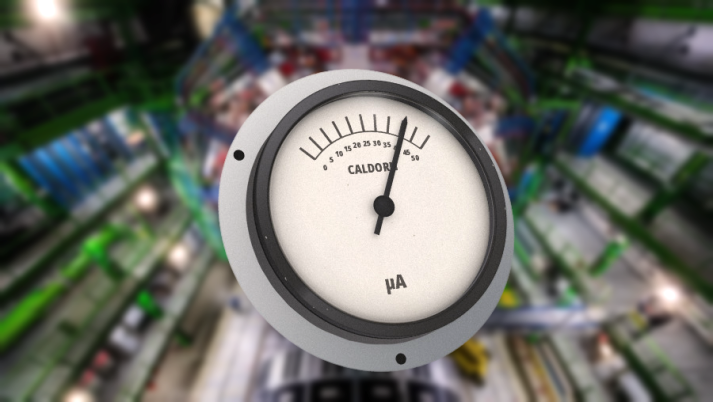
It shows {"value": 40, "unit": "µA"}
